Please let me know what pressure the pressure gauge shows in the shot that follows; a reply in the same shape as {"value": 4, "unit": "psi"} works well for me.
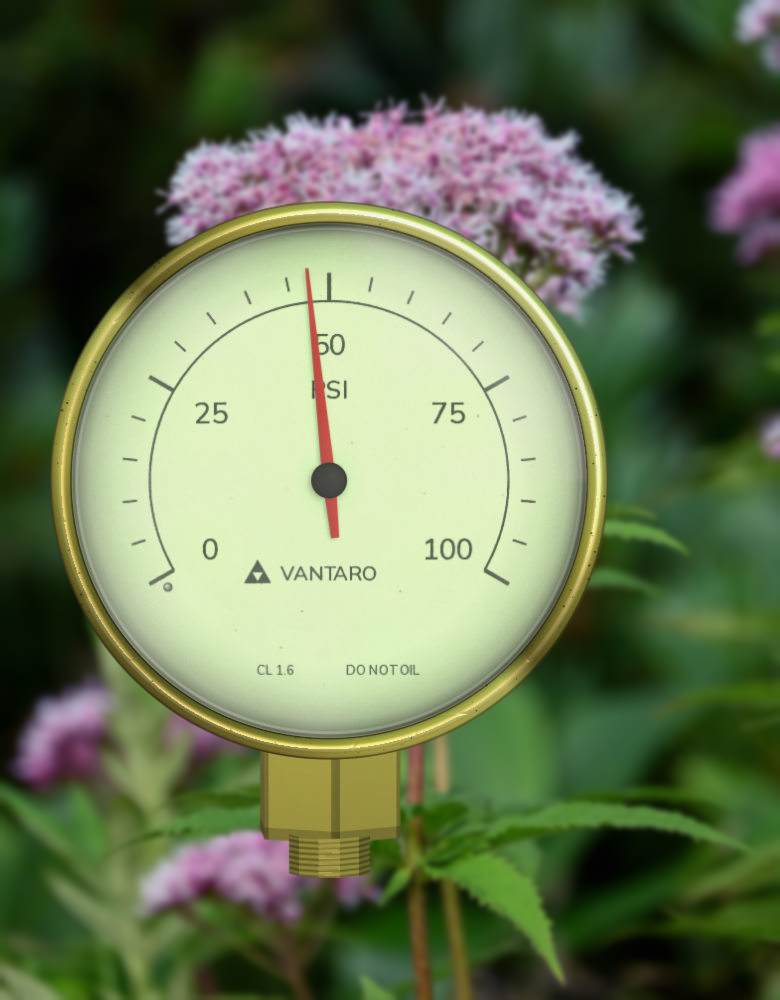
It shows {"value": 47.5, "unit": "psi"}
